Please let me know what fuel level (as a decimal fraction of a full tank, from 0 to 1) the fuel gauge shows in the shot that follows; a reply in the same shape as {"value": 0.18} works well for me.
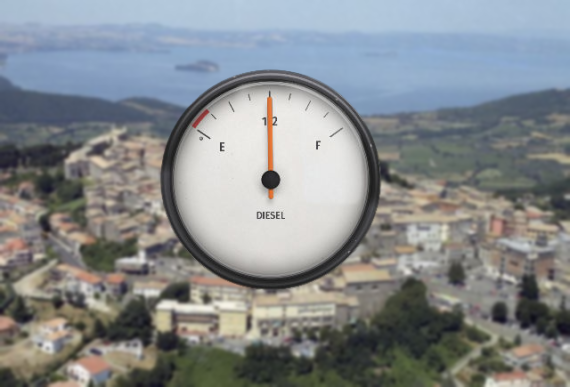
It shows {"value": 0.5}
